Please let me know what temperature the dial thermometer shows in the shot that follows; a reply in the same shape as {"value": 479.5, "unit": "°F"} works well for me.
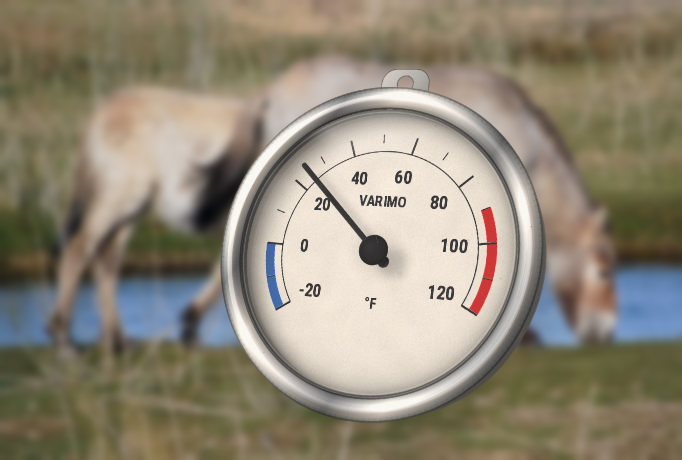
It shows {"value": 25, "unit": "°F"}
